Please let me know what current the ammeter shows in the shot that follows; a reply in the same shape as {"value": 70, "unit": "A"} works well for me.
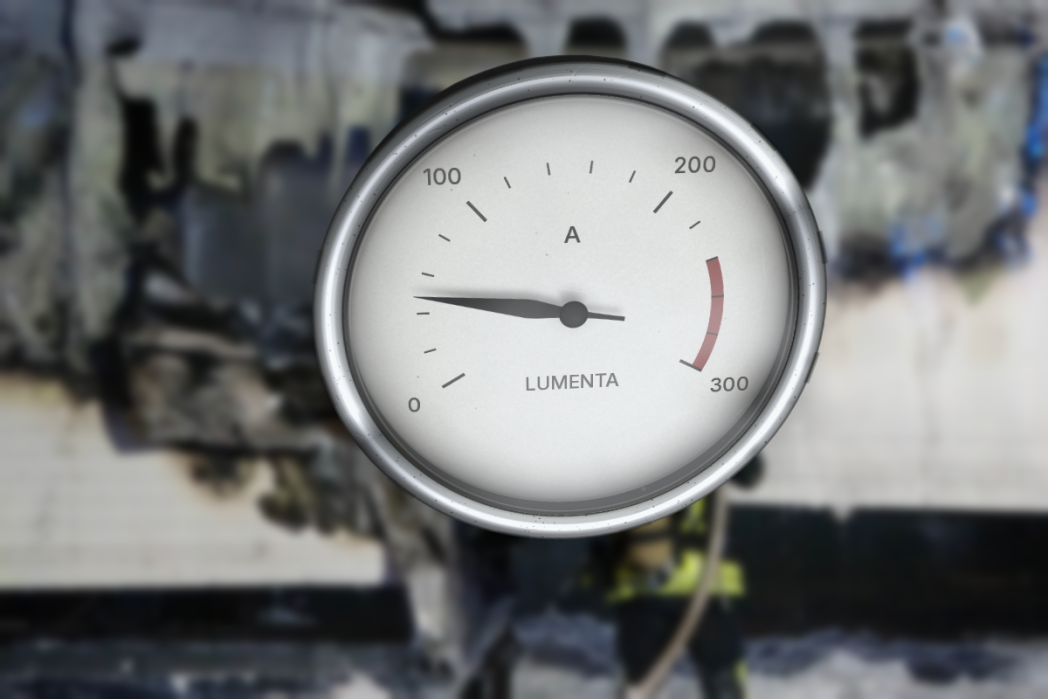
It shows {"value": 50, "unit": "A"}
